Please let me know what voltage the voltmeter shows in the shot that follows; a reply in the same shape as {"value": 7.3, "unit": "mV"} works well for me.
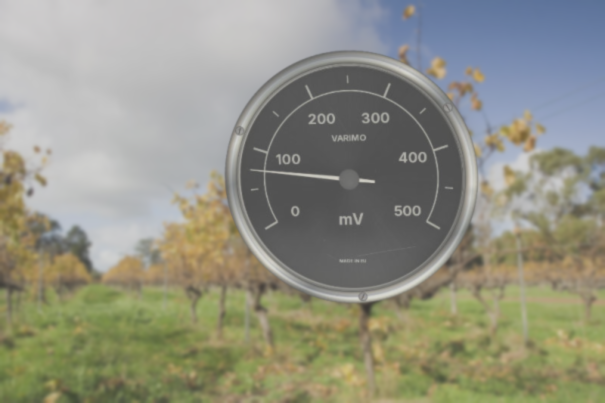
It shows {"value": 75, "unit": "mV"}
